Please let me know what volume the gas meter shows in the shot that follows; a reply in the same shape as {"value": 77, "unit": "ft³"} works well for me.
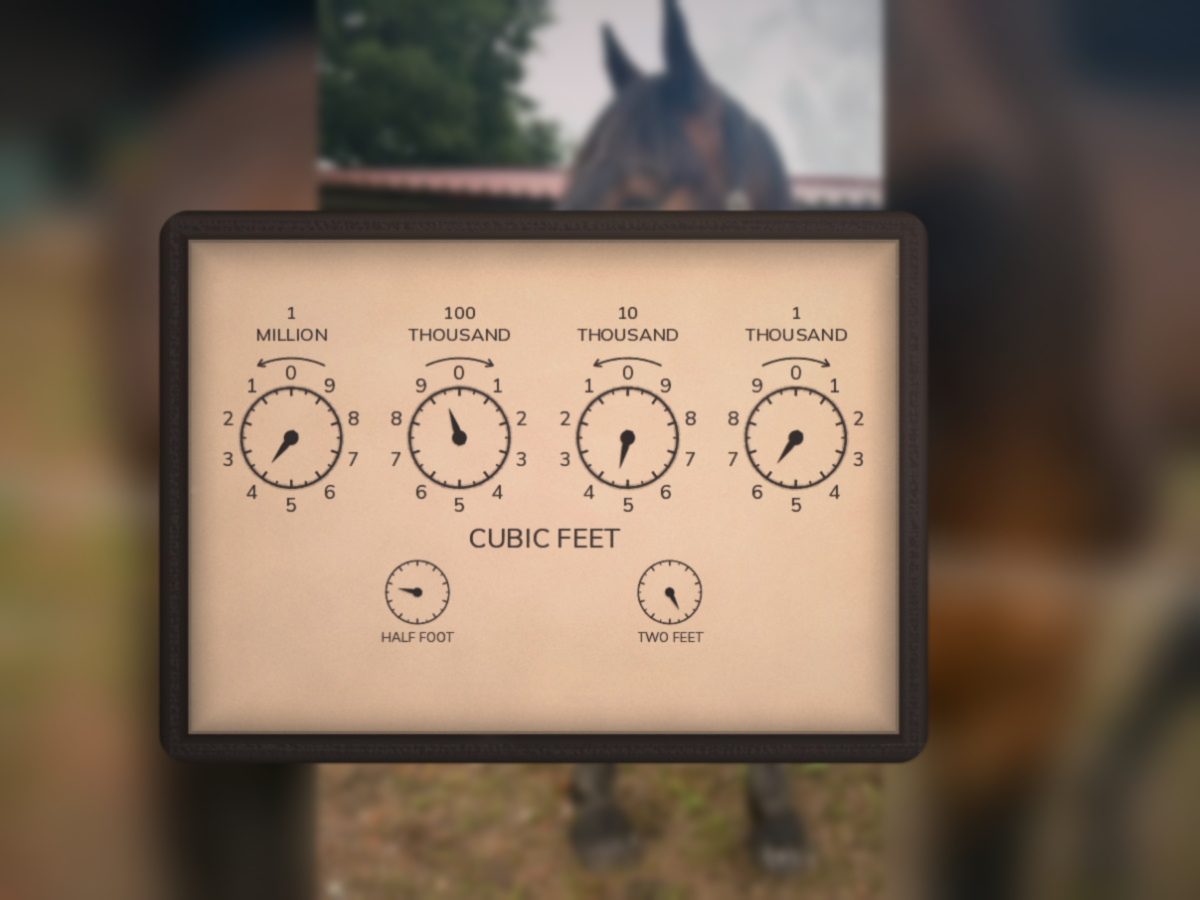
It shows {"value": 394600, "unit": "ft³"}
